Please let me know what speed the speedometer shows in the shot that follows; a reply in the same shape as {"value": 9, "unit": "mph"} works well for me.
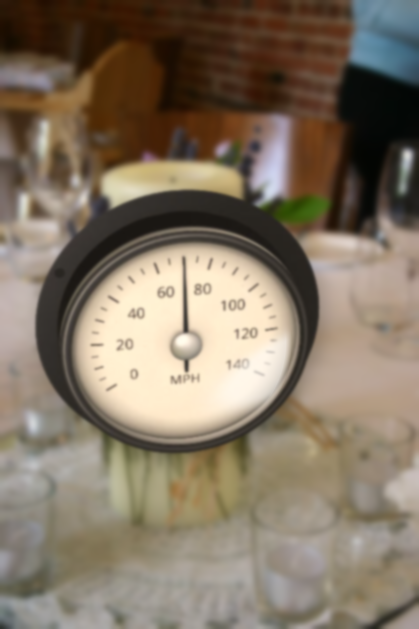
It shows {"value": 70, "unit": "mph"}
